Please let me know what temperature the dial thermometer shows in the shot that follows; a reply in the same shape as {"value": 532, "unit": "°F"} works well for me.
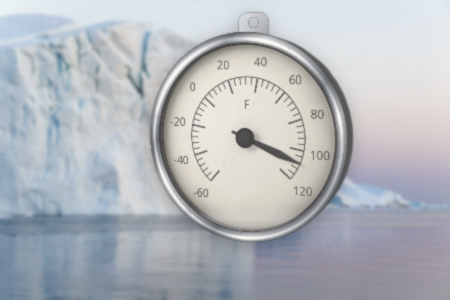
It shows {"value": 108, "unit": "°F"}
